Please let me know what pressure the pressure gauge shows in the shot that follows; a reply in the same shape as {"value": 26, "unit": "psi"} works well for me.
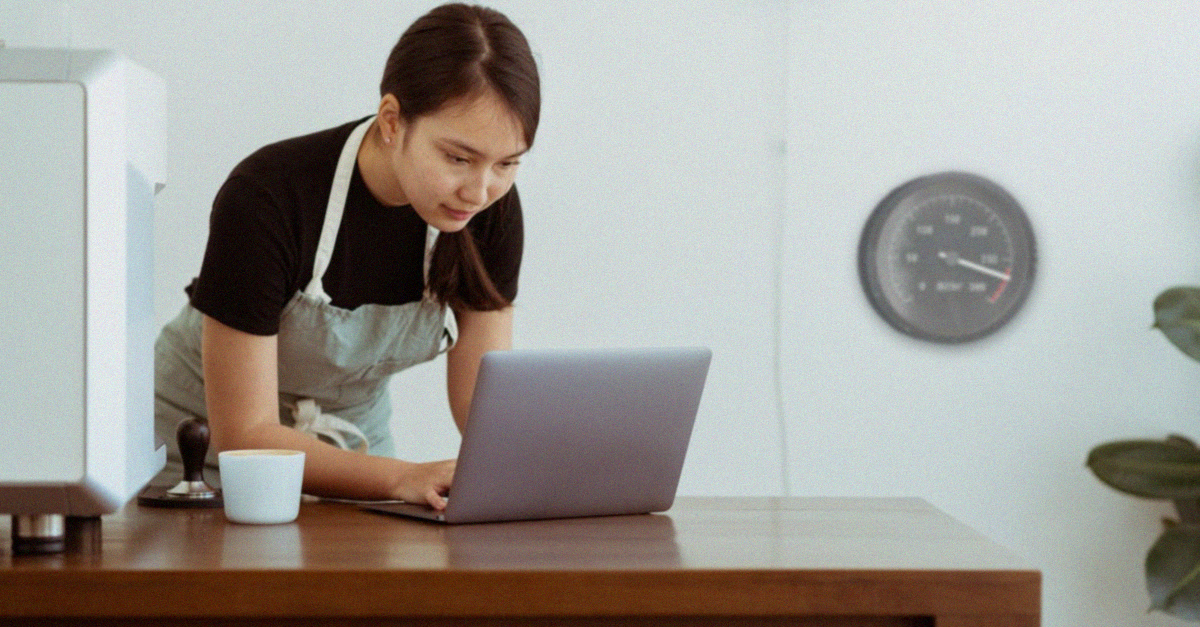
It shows {"value": 270, "unit": "psi"}
